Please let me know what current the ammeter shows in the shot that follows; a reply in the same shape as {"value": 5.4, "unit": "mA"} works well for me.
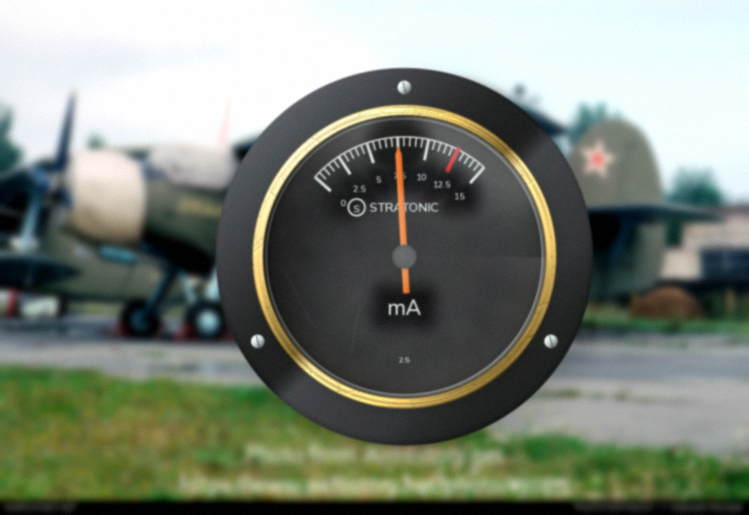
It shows {"value": 7.5, "unit": "mA"}
